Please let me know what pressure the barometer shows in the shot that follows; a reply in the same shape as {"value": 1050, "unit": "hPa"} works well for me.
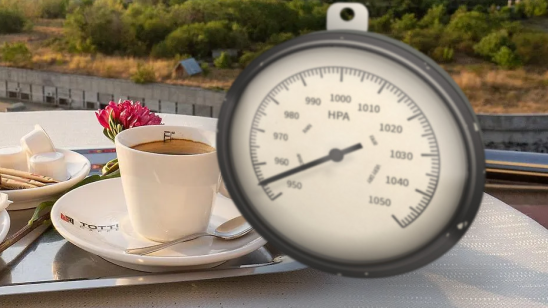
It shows {"value": 955, "unit": "hPa"}
